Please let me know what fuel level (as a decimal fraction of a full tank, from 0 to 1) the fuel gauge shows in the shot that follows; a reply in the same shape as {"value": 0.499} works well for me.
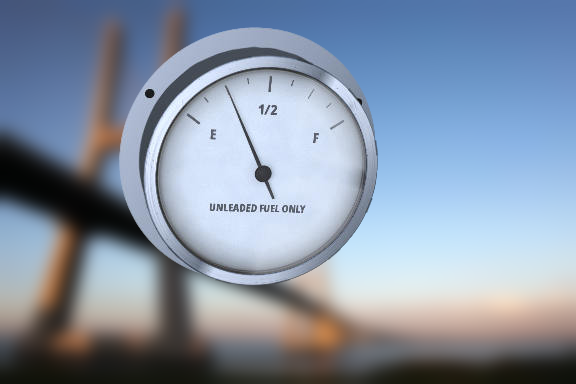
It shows {"value": 0.25}
